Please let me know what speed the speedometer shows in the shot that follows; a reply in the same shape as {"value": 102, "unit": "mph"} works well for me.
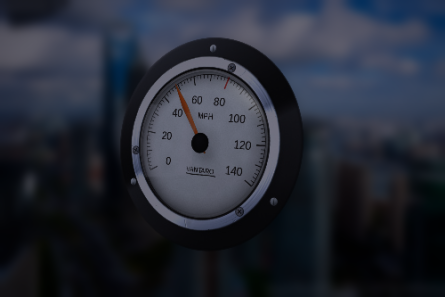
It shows {"value": 50, "unit": "mph"}
